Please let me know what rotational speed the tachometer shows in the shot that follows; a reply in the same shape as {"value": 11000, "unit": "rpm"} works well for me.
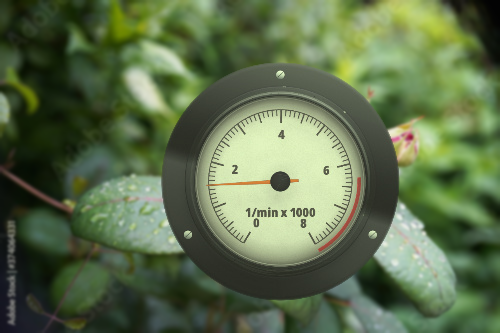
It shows {"value": 1500, "unit": "rpm"}
